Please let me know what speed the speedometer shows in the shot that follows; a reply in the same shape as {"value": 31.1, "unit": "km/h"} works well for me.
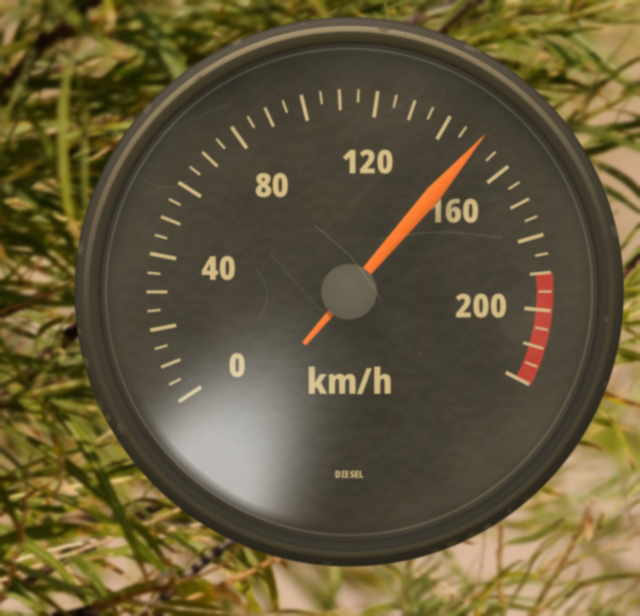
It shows {"value": 150, "unit": "km/h"}
